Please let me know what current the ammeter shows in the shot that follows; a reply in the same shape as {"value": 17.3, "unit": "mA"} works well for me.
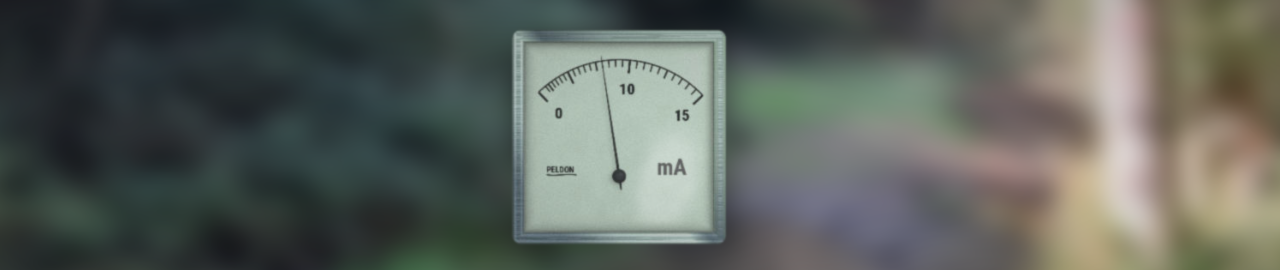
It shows {"value": 8, "unit": "mA"}
